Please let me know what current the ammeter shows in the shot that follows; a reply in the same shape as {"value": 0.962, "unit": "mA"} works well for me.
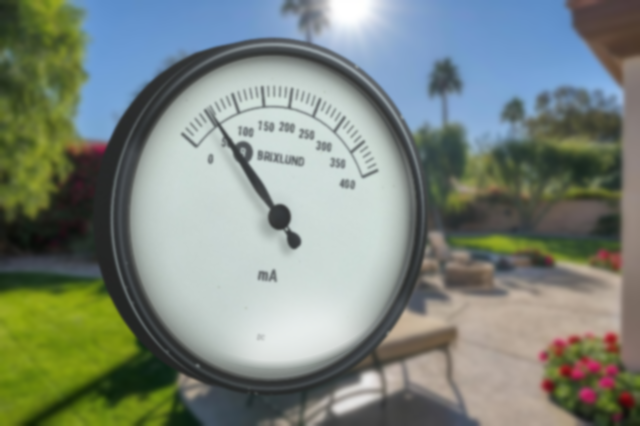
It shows {"value": 50, "unit": "mA"}
